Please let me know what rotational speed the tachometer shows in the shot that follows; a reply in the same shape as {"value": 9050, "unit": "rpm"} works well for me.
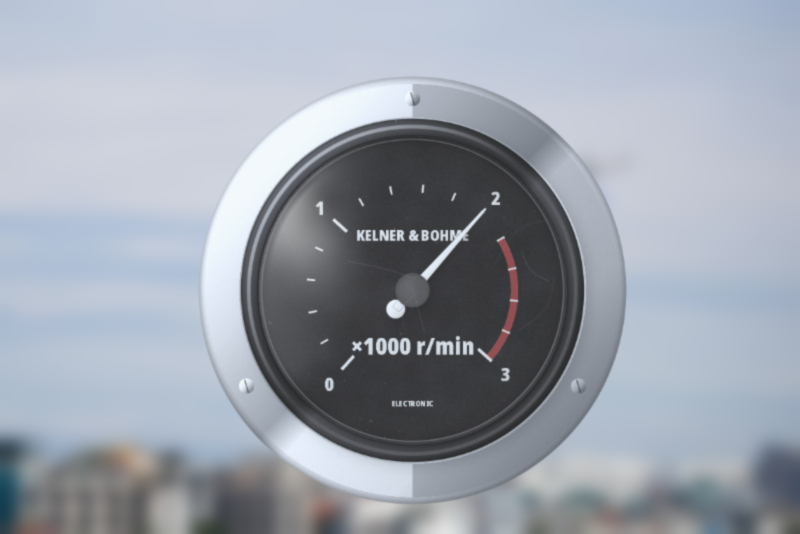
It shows {"value": 2000, "unit": "rpm"}
